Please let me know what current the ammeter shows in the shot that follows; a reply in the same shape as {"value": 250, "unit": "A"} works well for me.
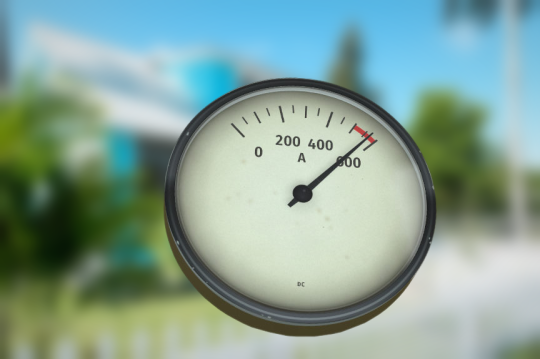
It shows {"value": 575, "unit": "A"}
